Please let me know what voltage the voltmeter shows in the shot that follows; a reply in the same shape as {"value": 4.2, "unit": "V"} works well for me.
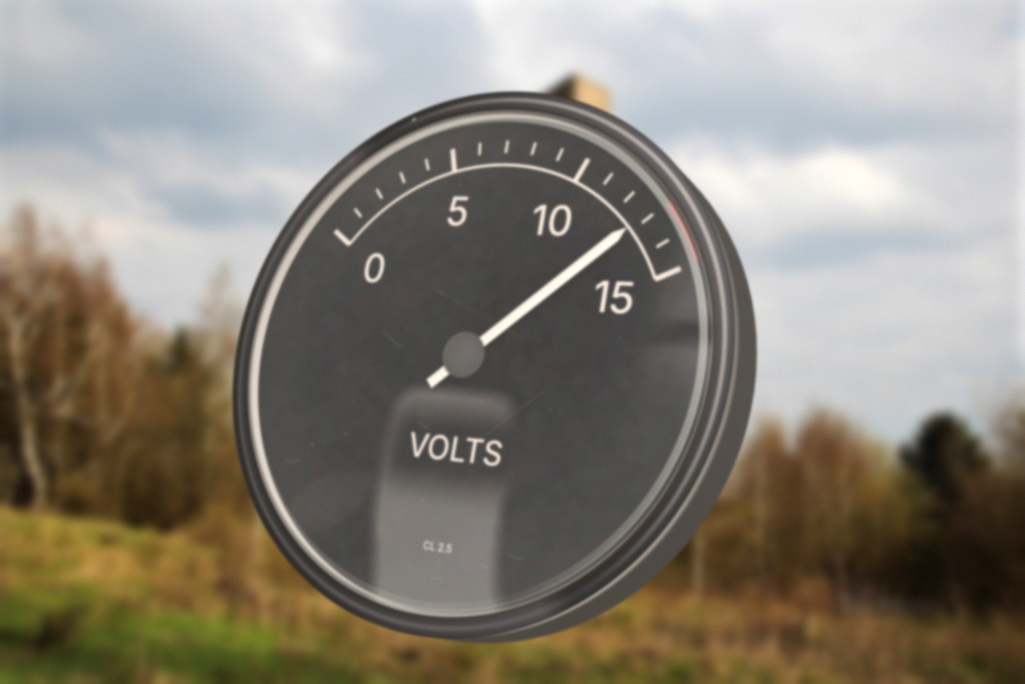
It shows {"value": 13, "unit": "V"}
